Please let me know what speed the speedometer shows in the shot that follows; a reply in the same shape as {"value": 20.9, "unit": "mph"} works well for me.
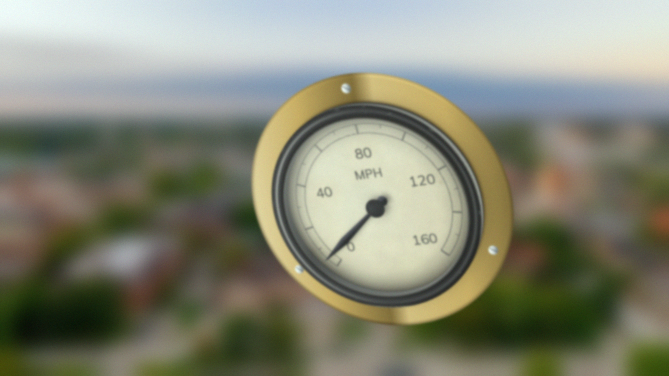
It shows {"value": 5, "unit": "mph"}
